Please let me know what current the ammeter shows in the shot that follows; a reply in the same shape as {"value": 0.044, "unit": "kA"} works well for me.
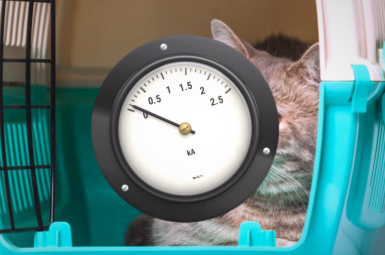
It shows {"value": 0.1, "unit": "kA"}
